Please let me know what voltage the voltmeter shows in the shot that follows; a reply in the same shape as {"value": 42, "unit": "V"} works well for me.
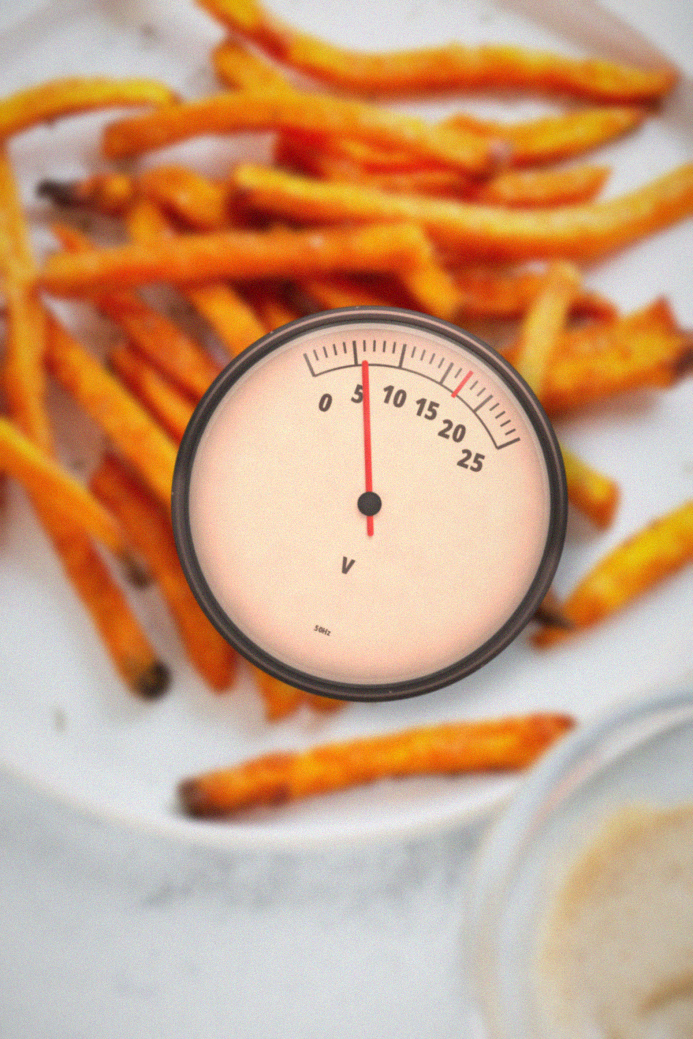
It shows {"value": 6, "unit": "V"}
